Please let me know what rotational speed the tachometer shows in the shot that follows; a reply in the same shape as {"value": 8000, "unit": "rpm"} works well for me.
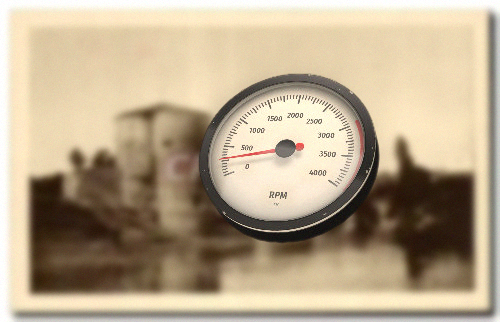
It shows {"value": 250, "unit": "rpm"}
